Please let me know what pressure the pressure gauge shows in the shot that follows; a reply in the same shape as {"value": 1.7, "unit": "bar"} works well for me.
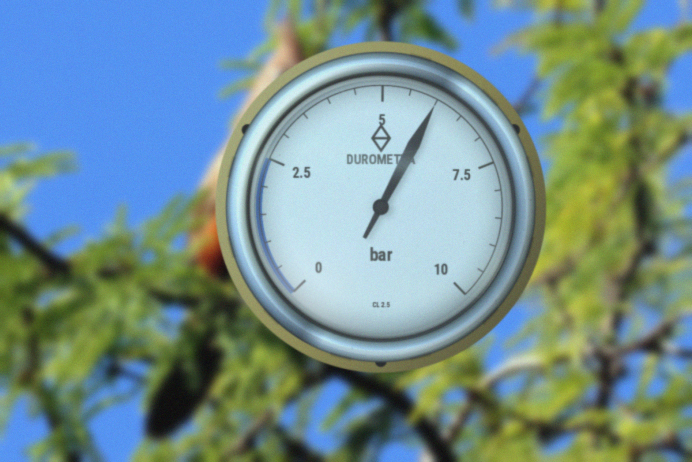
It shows {"value": 6, "unit": "bar"}
